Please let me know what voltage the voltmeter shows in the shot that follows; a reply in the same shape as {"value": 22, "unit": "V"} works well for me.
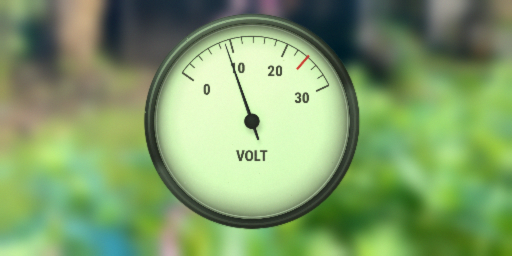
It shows {"value": 9, "unit": "V"}
